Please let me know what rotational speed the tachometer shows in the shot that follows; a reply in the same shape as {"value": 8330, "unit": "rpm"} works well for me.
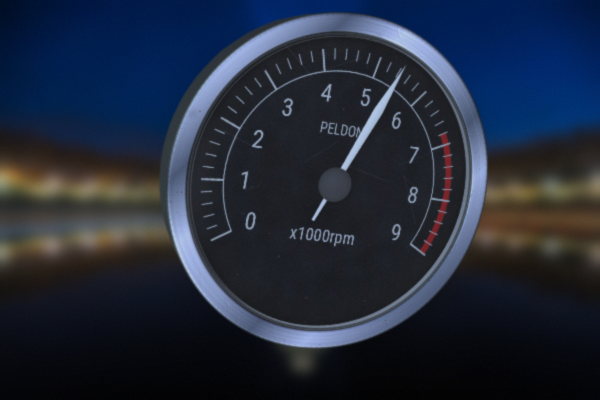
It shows {"value": 5400, "unit": "rpm"}
